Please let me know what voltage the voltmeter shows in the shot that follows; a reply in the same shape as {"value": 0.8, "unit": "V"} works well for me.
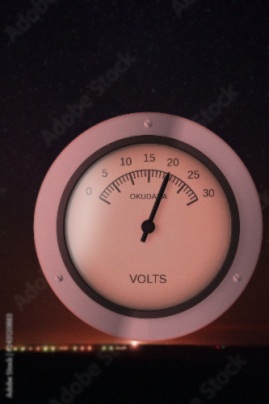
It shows {"value": 20, "unit": "V"}
